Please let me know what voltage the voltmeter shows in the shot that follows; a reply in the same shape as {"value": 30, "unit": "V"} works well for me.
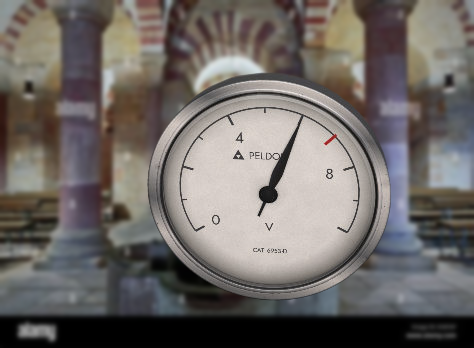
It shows {"value": 6, "unit": "V"}
